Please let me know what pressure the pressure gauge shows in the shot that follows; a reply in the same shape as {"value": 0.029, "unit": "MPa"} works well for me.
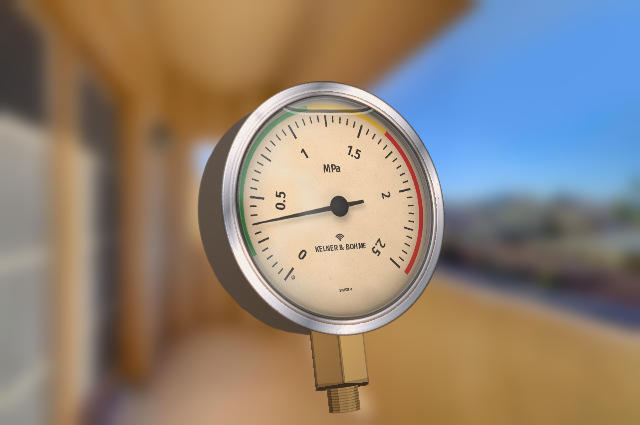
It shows {"value": 0.35, "unit": "MPa"}
